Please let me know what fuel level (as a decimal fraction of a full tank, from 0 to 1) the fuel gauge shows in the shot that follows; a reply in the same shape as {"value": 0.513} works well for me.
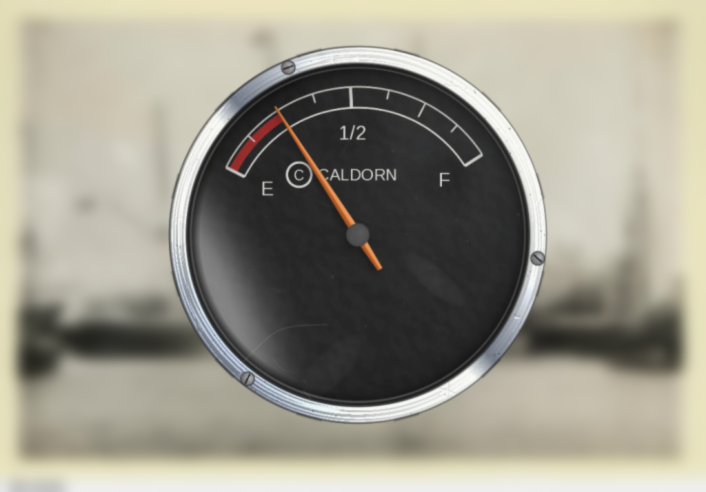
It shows {"value": 0.25}
